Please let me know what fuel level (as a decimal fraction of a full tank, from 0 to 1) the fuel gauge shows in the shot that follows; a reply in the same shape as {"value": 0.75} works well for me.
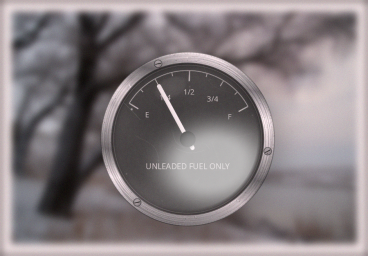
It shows {"value": 0.25}
